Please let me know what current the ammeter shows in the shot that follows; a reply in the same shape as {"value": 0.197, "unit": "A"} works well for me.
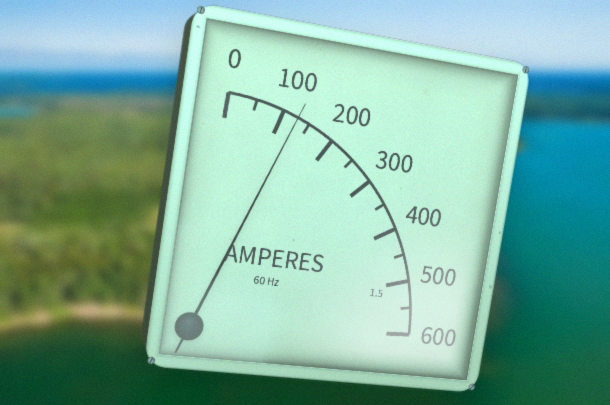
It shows {"value": 125, "unit": "A"}
